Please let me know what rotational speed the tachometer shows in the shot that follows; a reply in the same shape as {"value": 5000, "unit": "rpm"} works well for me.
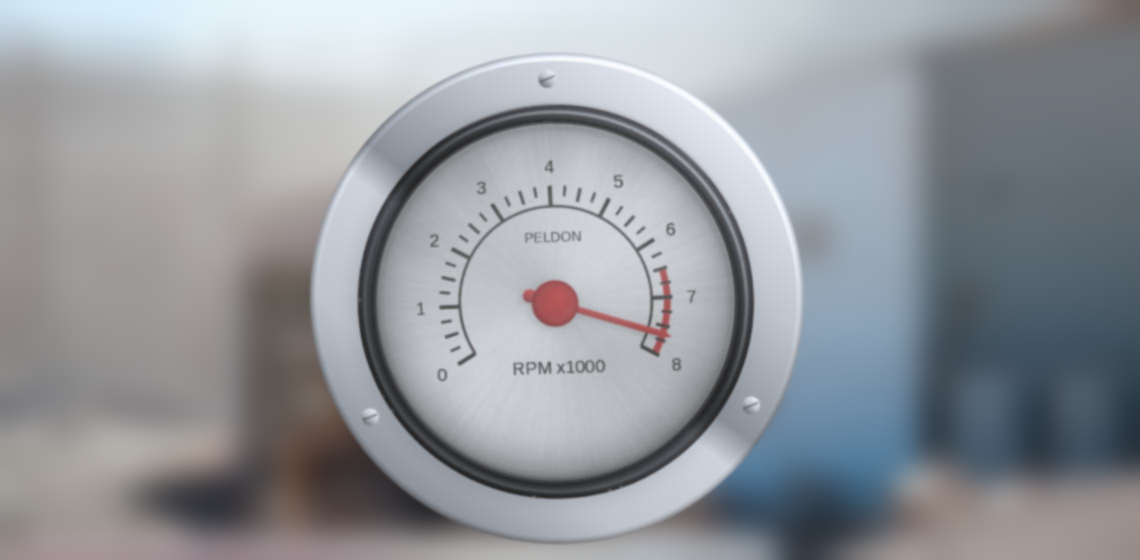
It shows {"value": 7625, "unit": "rpm"}
